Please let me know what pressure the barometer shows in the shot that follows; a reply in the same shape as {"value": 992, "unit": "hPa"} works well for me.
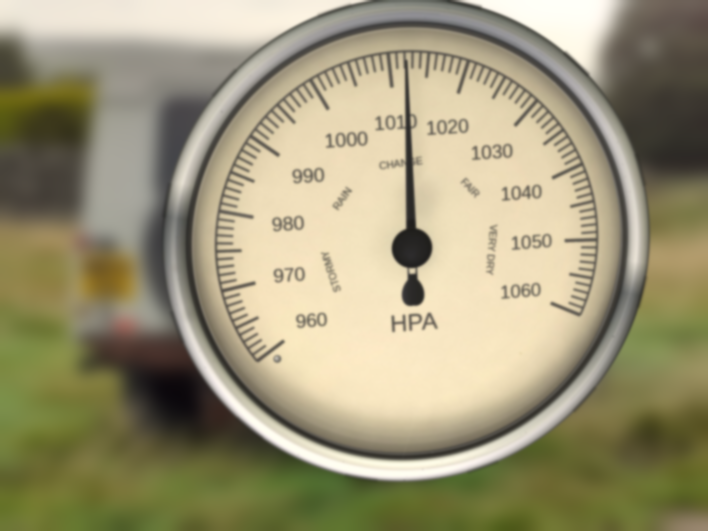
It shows {"value": 1012, "unit": "hPa"}
